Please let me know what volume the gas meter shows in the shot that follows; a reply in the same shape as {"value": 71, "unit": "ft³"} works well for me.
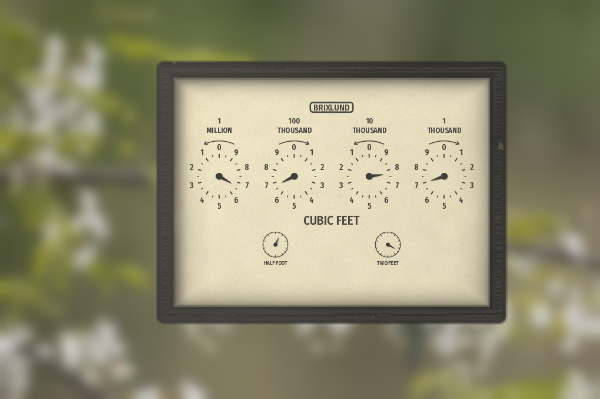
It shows {"value": 667700, "unit": "ft³"}
